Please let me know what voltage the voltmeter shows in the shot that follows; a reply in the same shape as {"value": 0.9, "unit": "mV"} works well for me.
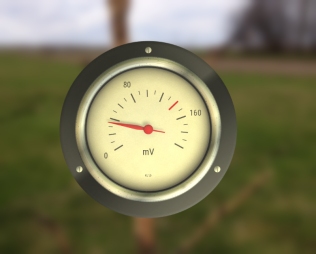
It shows {"value": 35, "unit": "mV"}
